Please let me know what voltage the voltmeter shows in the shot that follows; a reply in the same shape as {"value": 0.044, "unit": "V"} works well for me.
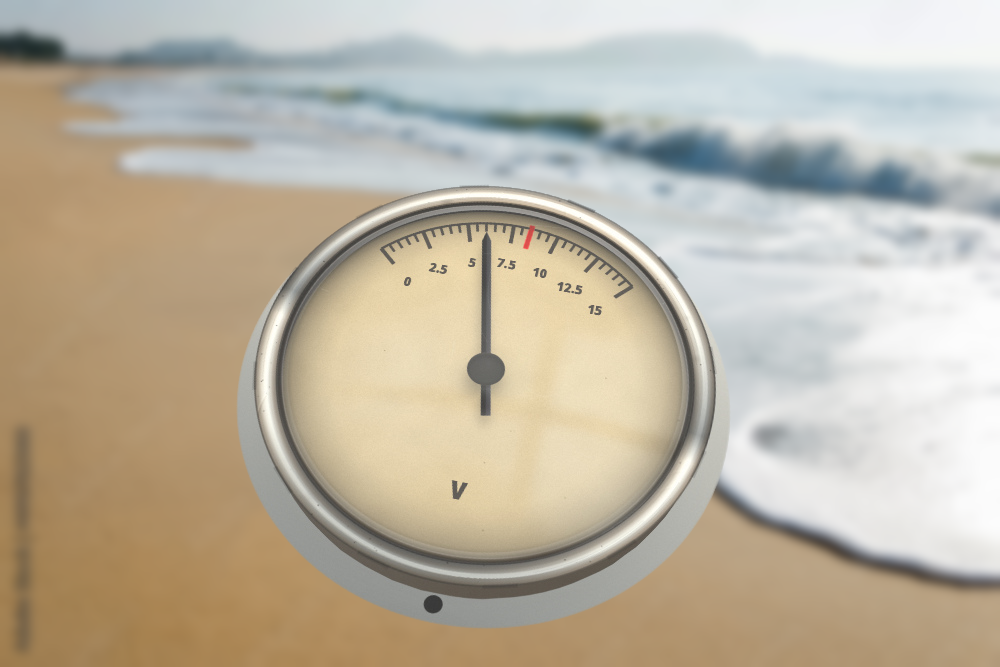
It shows {"value": 6, "unit": "V"}
